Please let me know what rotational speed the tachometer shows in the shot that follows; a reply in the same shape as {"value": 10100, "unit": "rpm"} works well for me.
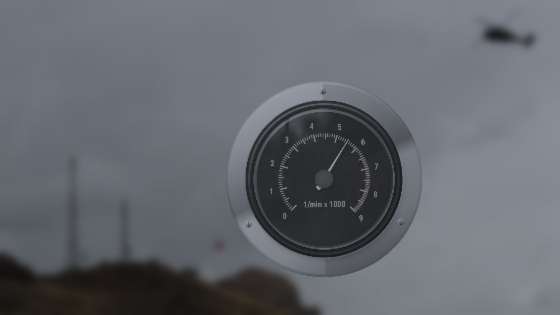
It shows {"value": 5500, "unit": "rpm"}
